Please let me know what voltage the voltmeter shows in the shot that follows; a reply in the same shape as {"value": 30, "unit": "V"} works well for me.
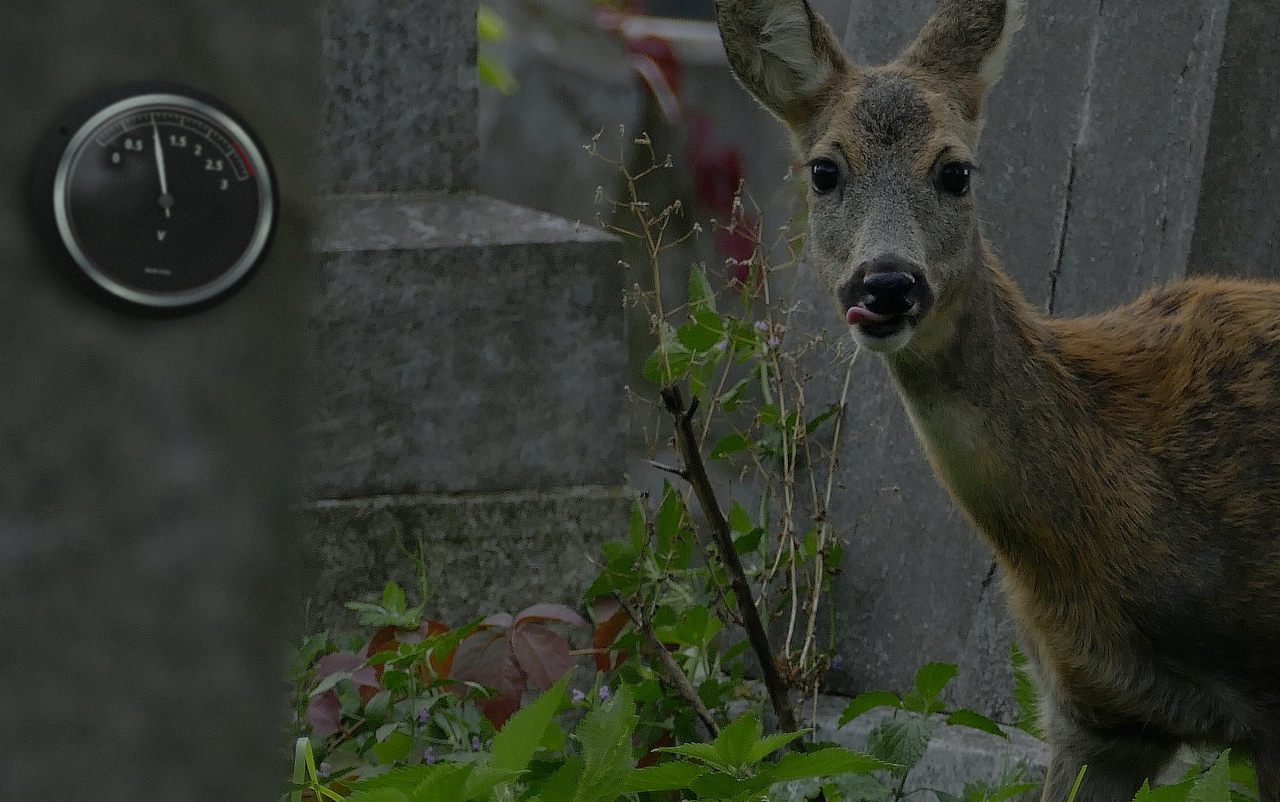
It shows {"value": 1, "unit": "V"}
